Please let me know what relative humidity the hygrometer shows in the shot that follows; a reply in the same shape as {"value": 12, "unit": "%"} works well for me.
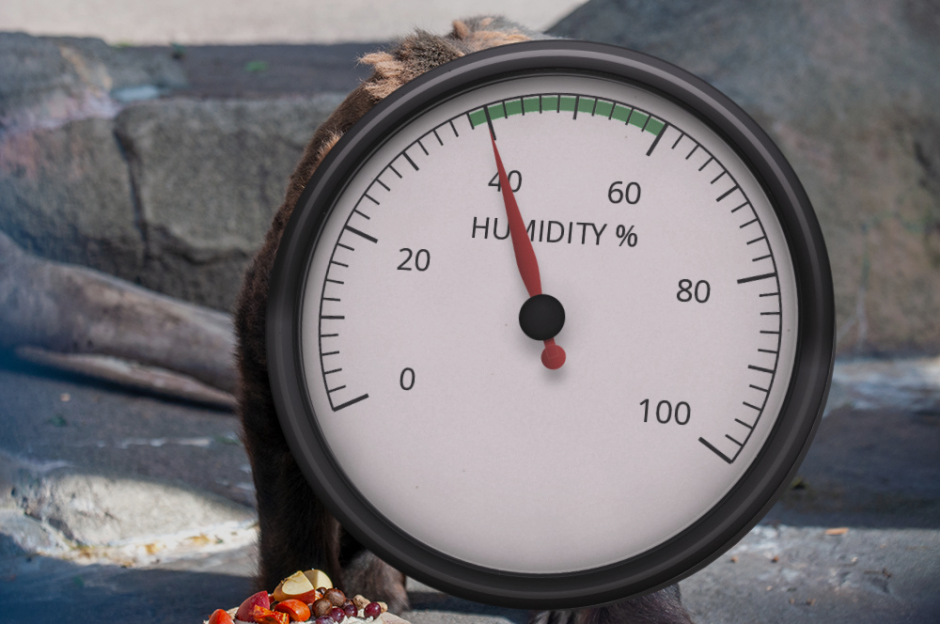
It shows {"value": 40, "unit": "%"}
